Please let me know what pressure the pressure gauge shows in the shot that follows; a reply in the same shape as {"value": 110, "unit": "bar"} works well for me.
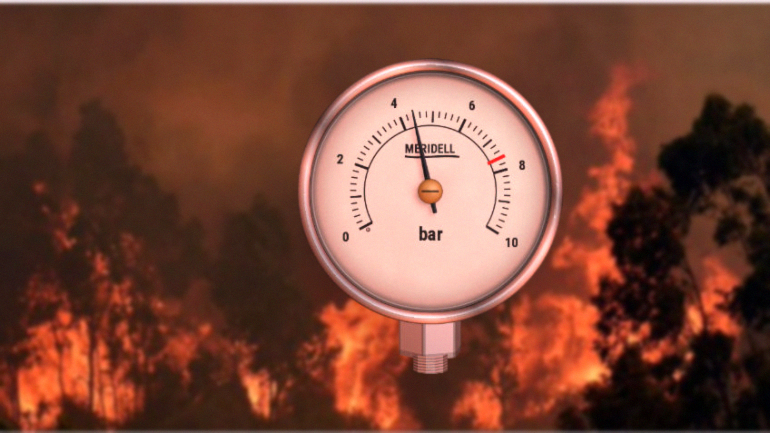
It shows {"value": 4.4, "unit": "bar"}
